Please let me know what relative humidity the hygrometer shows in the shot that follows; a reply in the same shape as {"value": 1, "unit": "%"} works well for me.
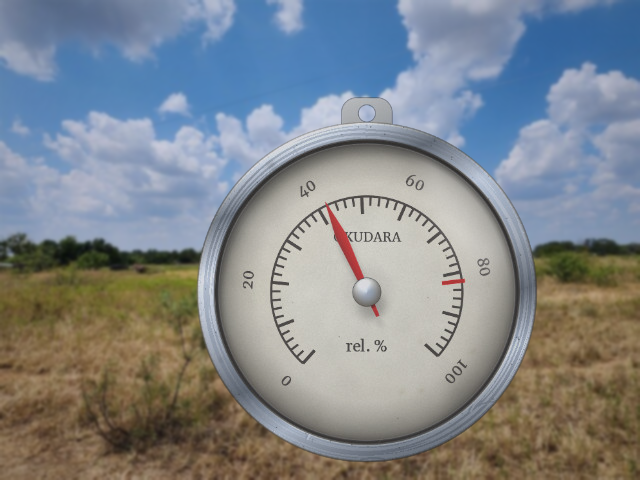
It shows {"value": 42, "unit": "%"}
